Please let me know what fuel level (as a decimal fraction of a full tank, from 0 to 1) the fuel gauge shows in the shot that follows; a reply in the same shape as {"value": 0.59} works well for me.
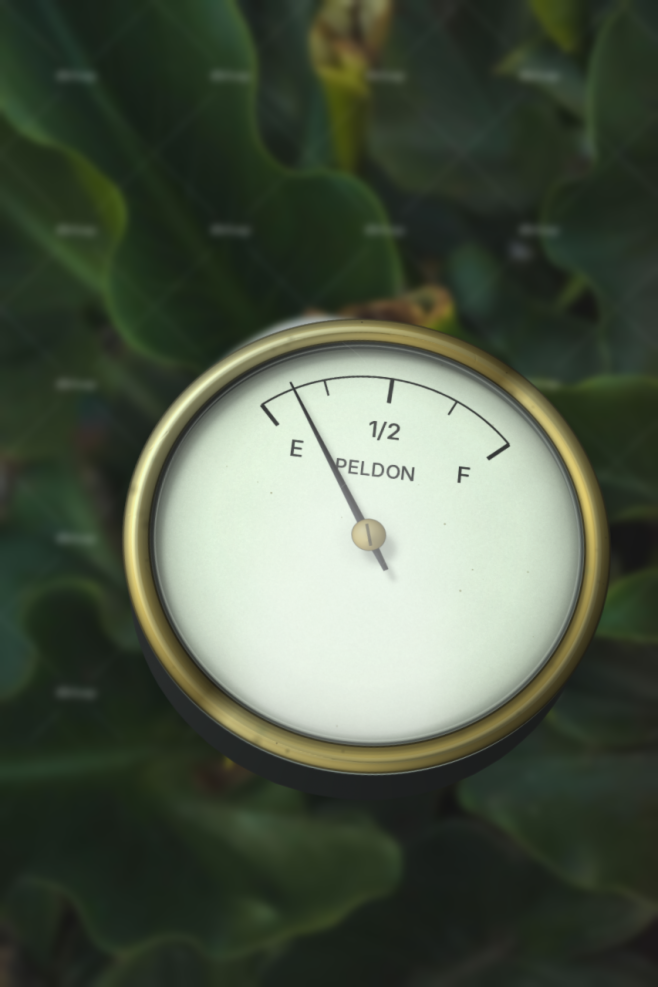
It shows {"value": 0.125}
